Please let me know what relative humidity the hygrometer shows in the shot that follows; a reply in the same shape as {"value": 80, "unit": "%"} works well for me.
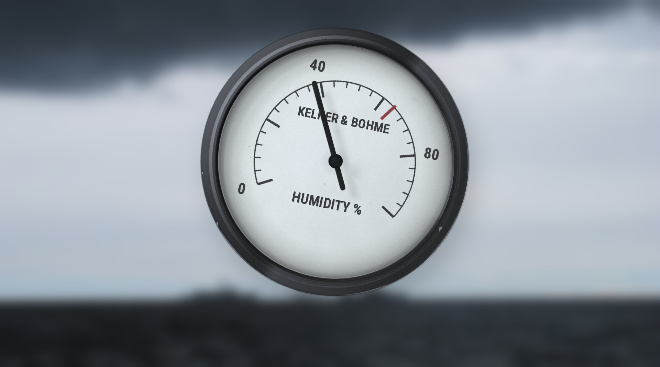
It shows {"value": 38, "unit": "%"}
